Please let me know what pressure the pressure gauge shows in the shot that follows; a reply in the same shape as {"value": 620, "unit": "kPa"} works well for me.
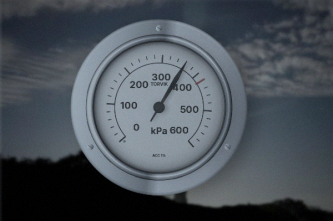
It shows {"value": 360, "unit": "kPa"}
